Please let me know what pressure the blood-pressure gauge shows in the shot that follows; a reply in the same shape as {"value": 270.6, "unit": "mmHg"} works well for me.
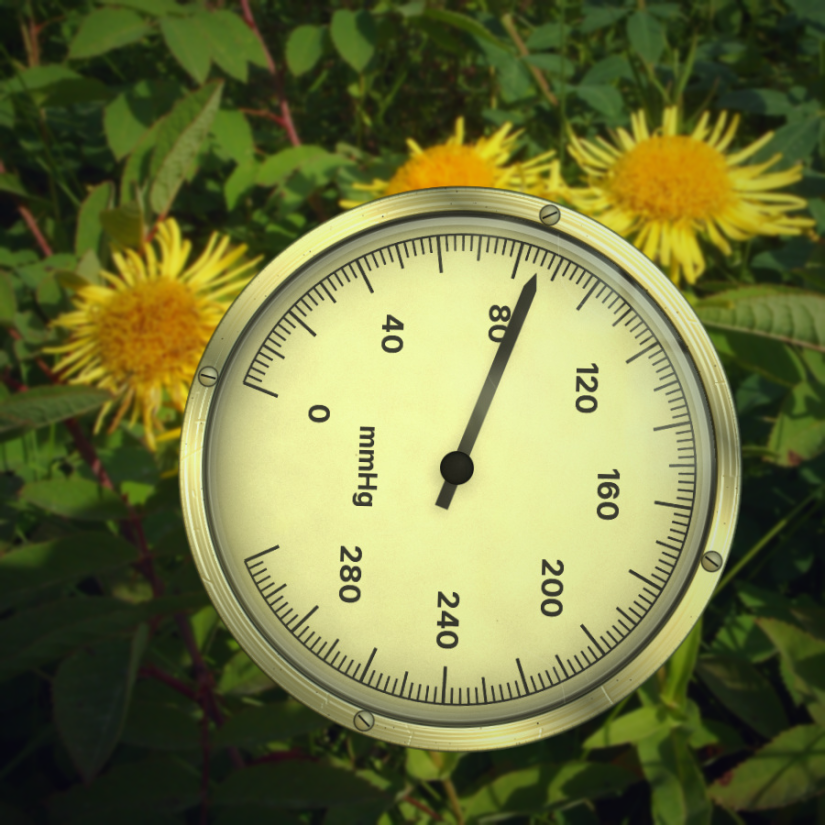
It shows {"value": 86, "unit": "mmHg"}
